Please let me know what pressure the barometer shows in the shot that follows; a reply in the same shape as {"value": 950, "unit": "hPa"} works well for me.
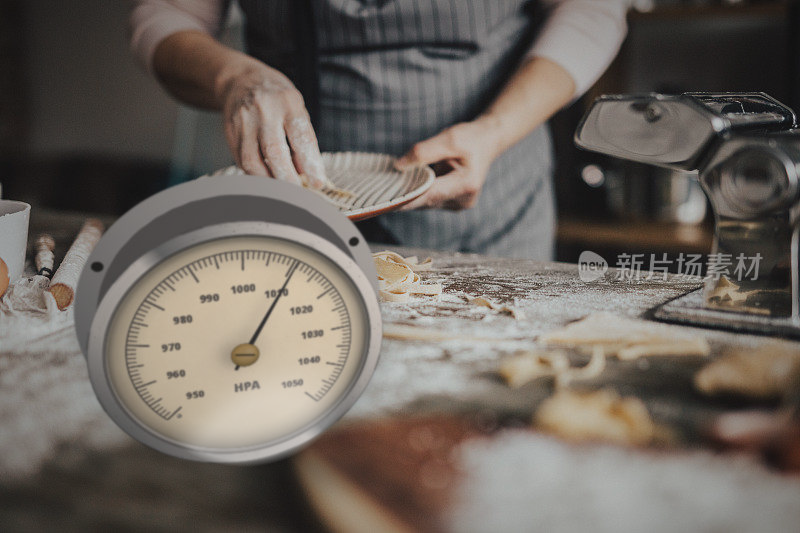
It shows {"value": 1010, "unit": "hPa"}
